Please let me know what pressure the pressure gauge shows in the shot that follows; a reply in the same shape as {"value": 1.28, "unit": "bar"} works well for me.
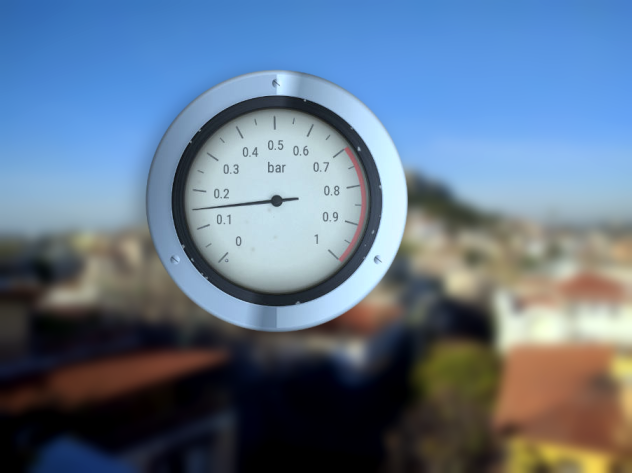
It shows {"value": 0.15, "unit": "bar"}
